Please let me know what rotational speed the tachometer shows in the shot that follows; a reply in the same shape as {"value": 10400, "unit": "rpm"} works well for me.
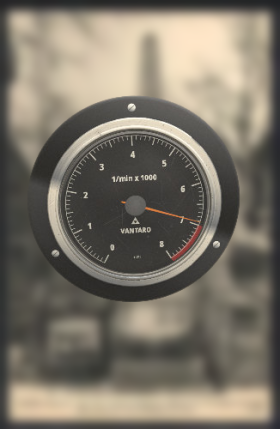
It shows {"value": 6900, "unit": "rpm"}
